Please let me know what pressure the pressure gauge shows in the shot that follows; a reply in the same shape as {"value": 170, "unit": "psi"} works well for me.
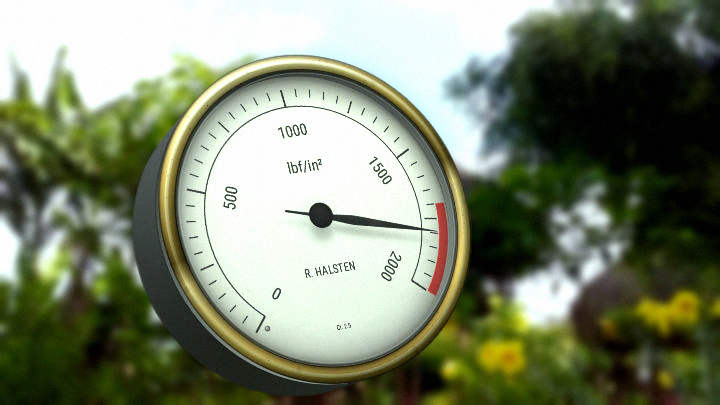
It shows {"value": 1800, "unit": "psi"}
